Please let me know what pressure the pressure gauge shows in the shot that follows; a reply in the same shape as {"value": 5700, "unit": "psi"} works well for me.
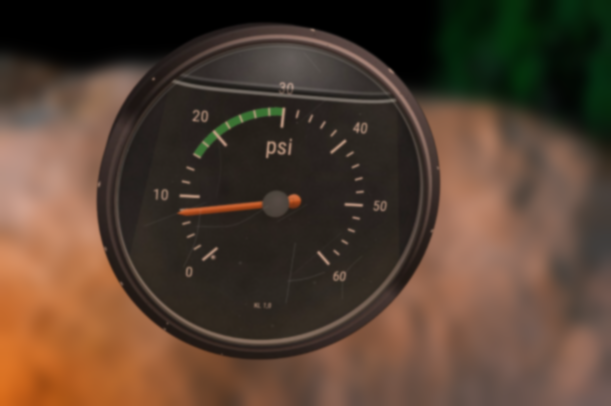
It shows {"value": 8, "unit": "psi"}
